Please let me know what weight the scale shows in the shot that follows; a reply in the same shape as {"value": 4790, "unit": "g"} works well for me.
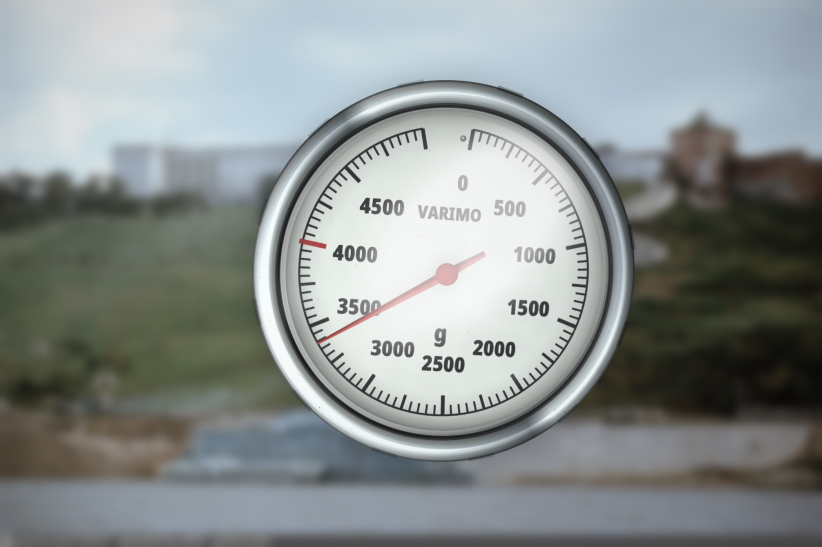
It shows {"value": 3400, "unit": "g"}
